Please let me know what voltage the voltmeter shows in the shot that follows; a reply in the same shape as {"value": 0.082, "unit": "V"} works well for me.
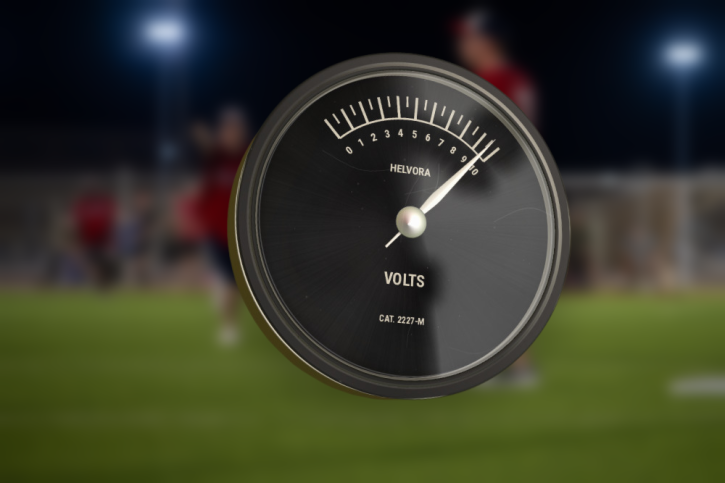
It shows {"value": 9.5, "unit": "V"}
